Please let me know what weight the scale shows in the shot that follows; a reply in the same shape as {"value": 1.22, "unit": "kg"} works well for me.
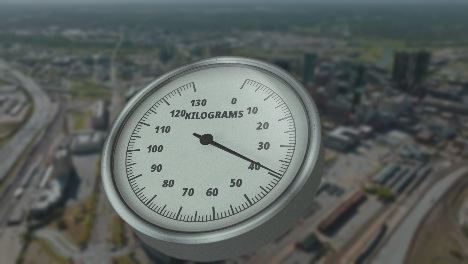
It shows {"value": 40, "unit": "kg"}
